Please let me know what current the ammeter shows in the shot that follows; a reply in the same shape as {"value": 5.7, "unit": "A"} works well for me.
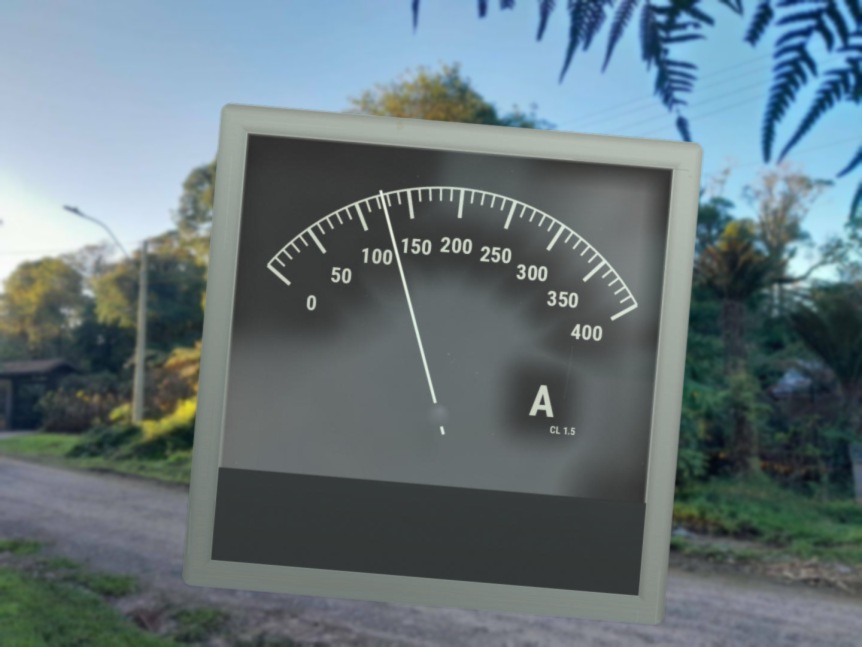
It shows {"value": 125, "unit": "A"}
